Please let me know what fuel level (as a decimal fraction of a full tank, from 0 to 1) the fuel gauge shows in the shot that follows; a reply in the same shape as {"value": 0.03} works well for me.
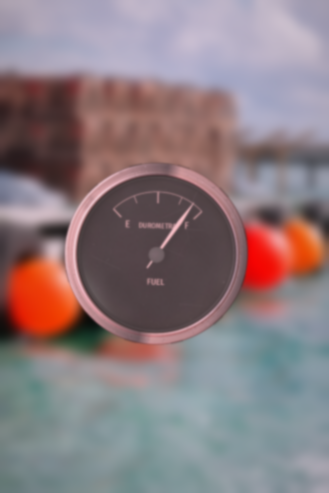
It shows {"value": 0.875}
